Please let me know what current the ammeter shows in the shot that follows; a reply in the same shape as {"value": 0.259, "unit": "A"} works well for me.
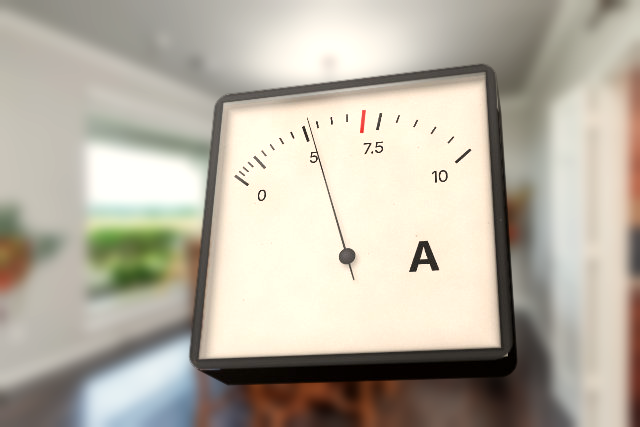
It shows {"value": 5.25, "unit": "A"}
